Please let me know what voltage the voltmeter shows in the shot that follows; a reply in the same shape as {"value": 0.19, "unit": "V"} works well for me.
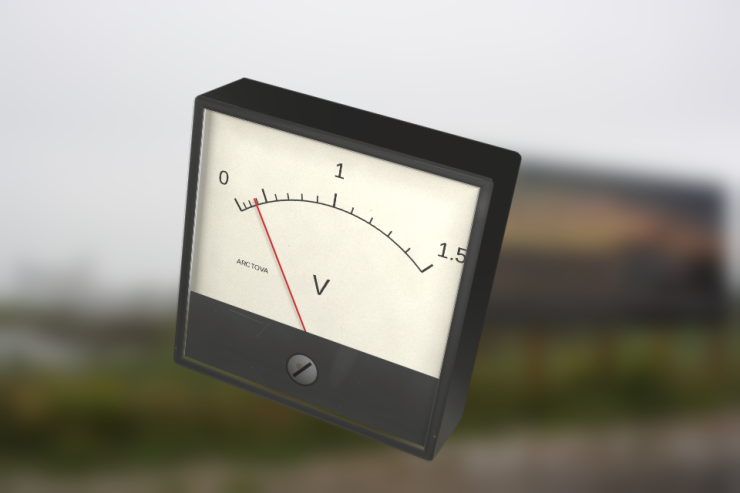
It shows {"value": 0.4, "unit": "V"}
